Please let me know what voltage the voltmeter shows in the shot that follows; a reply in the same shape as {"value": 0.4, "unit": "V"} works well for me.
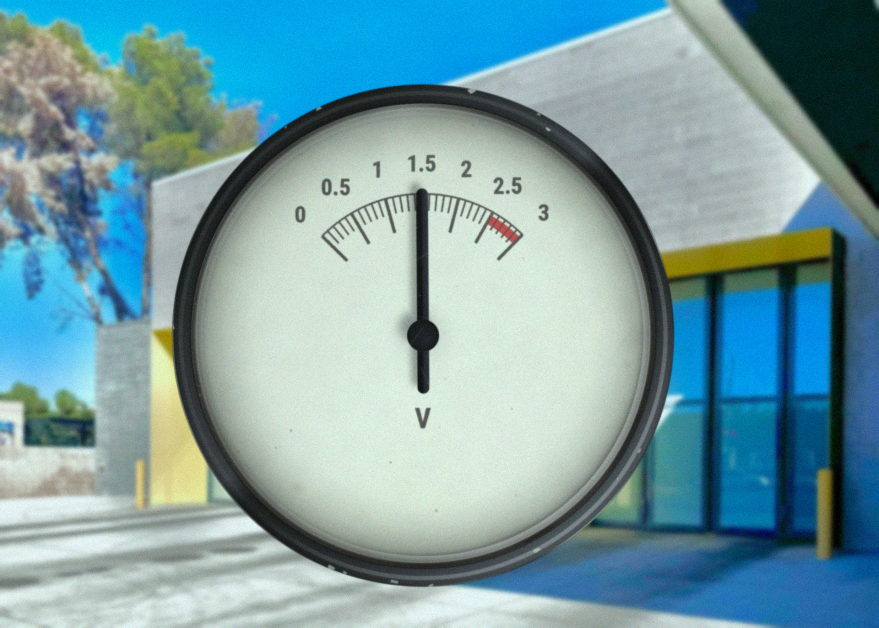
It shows {"value": 1.5, "unit": "V"}
